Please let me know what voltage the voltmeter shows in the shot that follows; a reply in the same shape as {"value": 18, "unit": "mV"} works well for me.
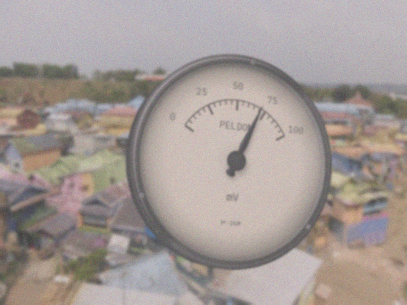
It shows {"value": 70, "unit": "mV"}
